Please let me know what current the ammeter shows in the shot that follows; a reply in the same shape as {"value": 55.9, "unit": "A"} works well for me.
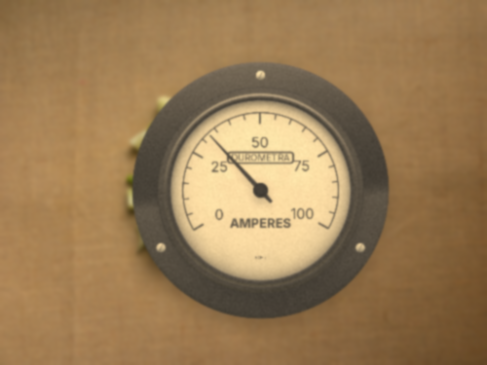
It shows {"value": 32.5, "unit": "A"}
